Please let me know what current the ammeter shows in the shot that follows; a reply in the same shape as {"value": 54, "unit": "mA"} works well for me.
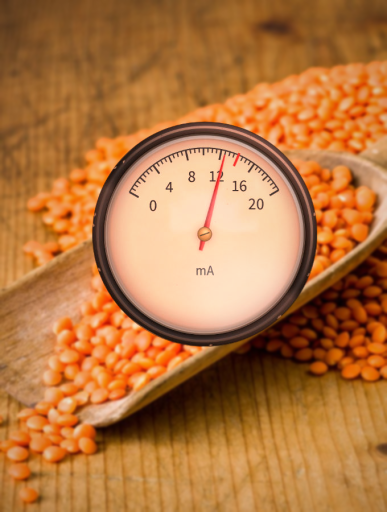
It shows {"value": 12.5, "unit": "mA"}
